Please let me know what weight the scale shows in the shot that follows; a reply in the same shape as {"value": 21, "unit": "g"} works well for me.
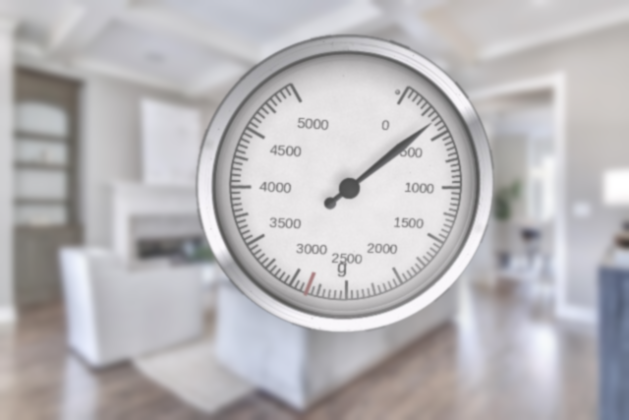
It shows {"value": 350, "unit": "g"}
